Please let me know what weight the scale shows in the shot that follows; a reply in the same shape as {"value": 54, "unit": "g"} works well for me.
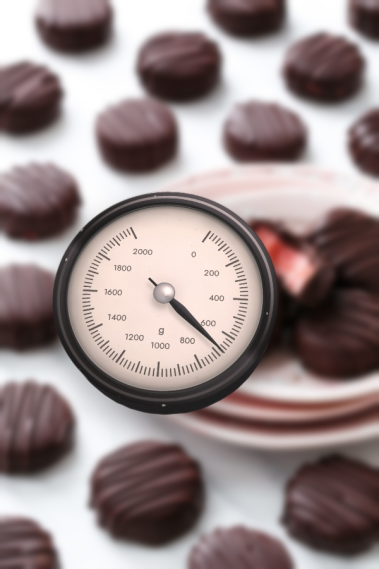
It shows {"value": 680, "unit": "g"}
